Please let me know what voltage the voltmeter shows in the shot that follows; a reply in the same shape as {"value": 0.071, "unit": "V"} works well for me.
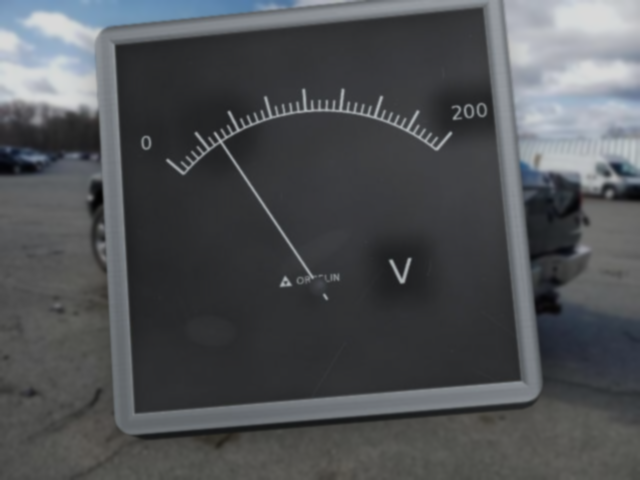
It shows {"value": 35, "unit": "V"}
